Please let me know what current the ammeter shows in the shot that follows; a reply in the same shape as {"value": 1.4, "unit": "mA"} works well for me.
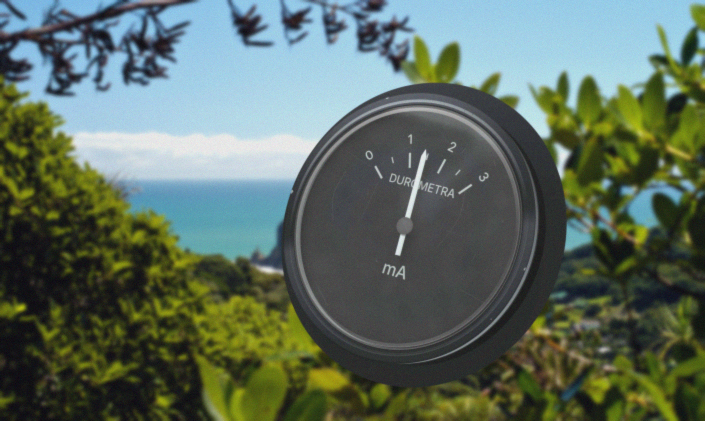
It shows {"value": 1.5, "unit": "mA"}
